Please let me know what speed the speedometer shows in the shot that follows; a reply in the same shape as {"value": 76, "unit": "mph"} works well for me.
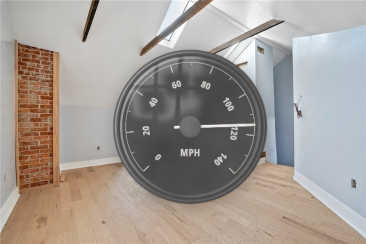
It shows {"value": 115, "unit": "mph"}
